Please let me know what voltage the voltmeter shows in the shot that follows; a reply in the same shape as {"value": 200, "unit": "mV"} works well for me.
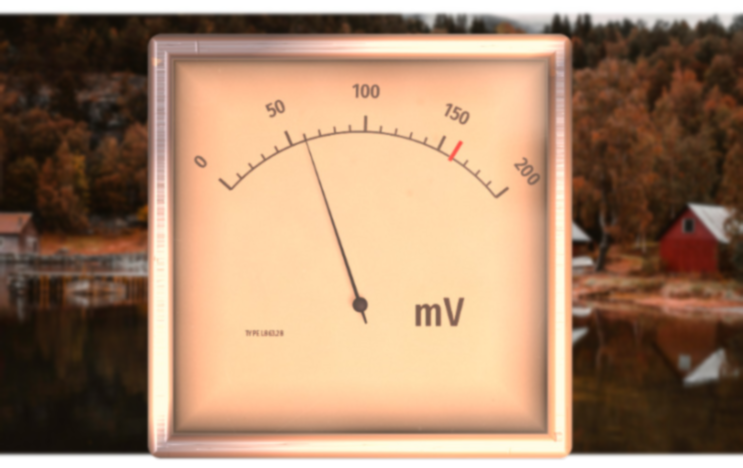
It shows {"value": 60, "unit": "mV"}
